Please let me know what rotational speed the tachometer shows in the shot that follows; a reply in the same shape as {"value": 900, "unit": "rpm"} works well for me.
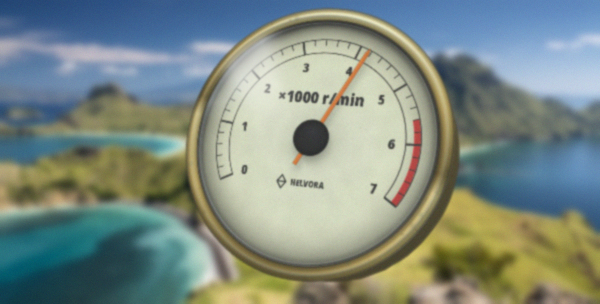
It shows {"value": 4200, "unit": "rpm"}
